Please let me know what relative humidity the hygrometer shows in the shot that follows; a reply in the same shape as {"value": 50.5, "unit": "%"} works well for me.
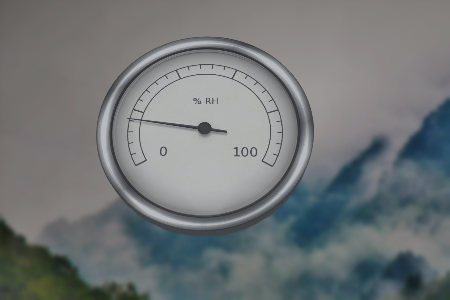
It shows {"value": 16, "unit": "%"}
